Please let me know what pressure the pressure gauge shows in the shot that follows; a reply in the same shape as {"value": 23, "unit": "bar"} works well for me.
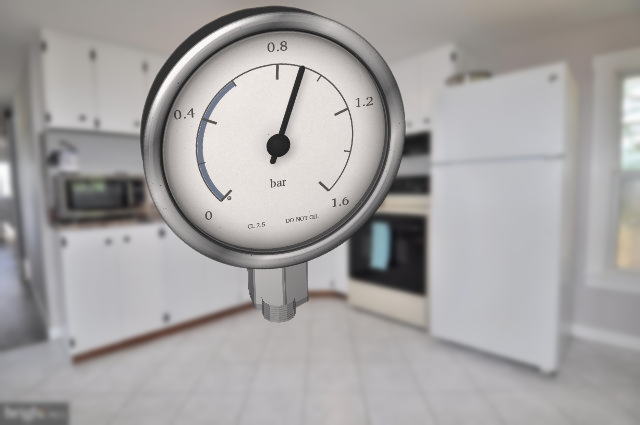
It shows {"value": 0.9, "unit": "bar"}
